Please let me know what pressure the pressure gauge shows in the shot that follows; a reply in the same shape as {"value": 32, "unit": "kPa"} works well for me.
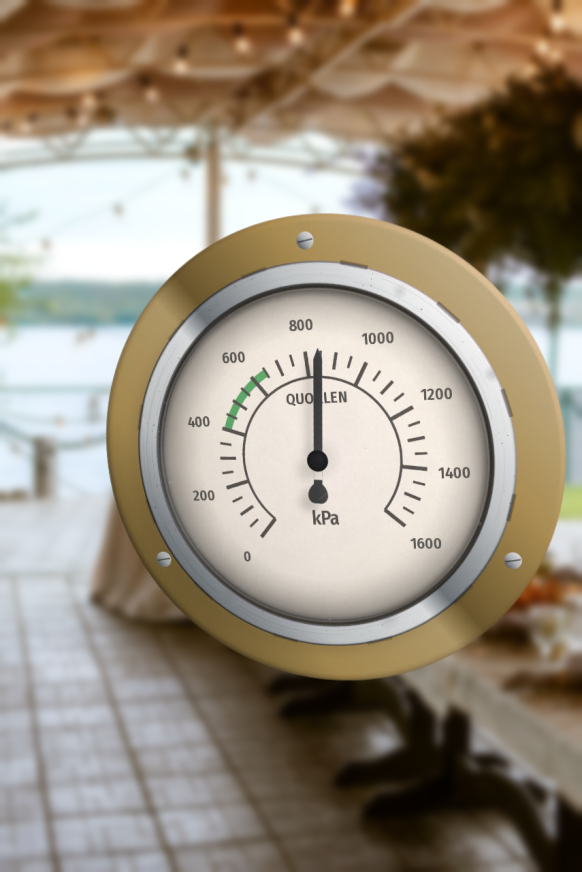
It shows {"value": 850, "unit": "kPa"}
